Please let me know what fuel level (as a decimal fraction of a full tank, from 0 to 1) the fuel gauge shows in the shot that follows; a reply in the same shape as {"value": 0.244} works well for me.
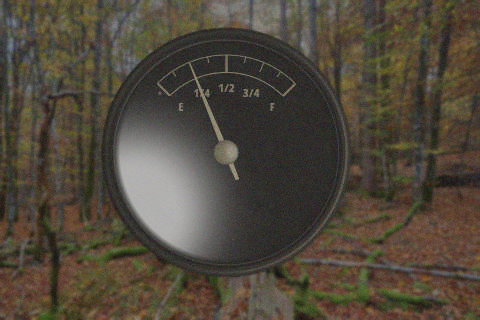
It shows {"value": 0.25}
